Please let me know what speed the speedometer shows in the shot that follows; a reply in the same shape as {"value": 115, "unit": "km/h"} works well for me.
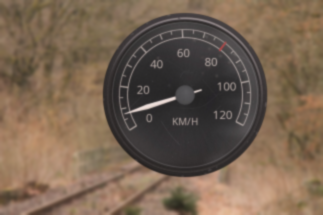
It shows {"value": 7.5, "unit": "km/h"}
